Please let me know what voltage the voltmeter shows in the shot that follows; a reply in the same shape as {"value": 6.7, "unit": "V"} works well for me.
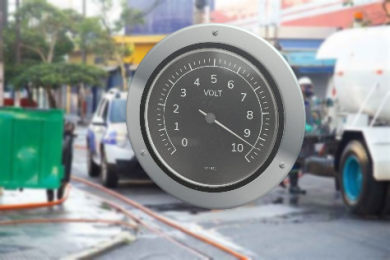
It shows {"value": 9.4, "unit": "V"}
